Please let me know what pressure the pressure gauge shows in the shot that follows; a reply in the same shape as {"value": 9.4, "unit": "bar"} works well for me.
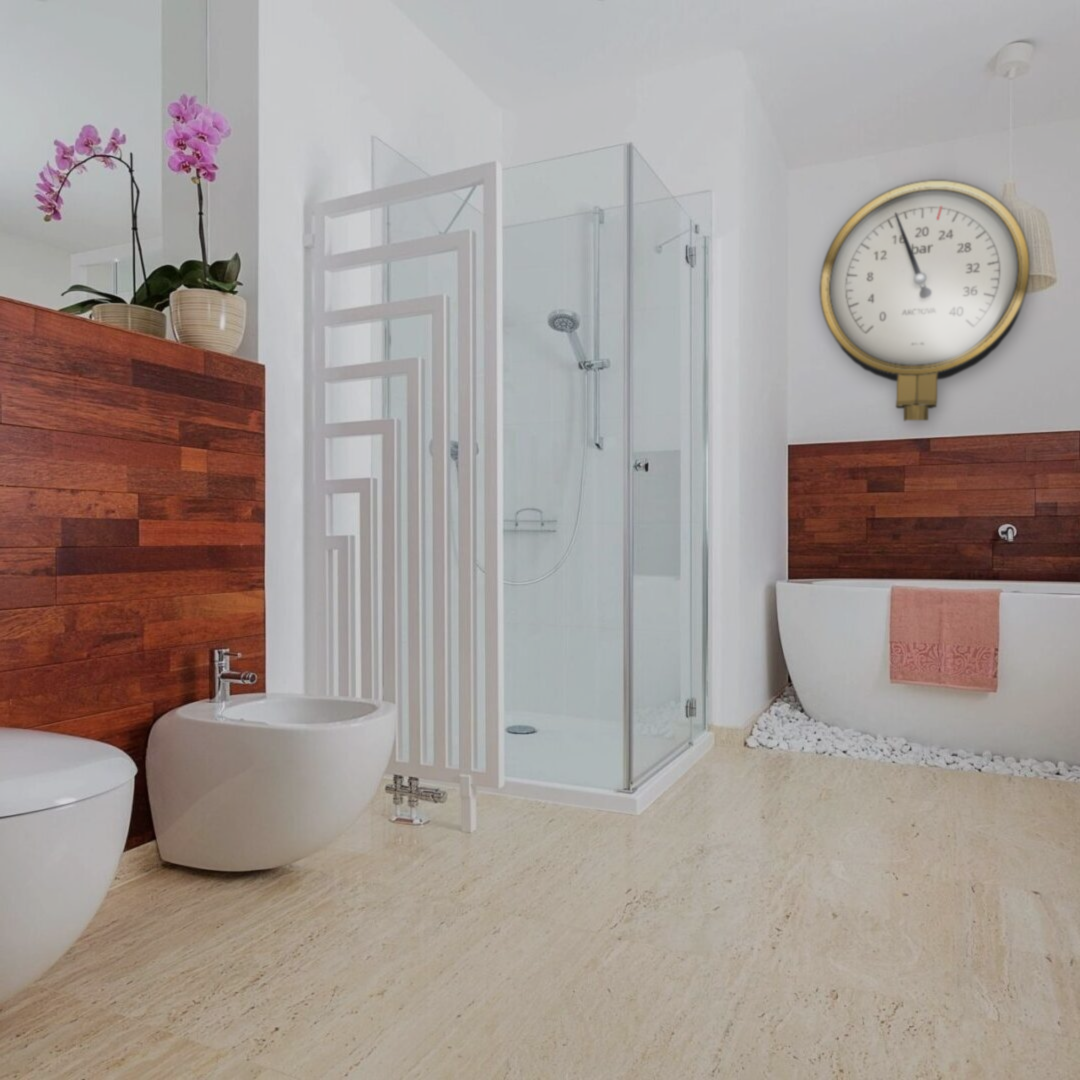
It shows {"value": 17, "unit": "bar"}
